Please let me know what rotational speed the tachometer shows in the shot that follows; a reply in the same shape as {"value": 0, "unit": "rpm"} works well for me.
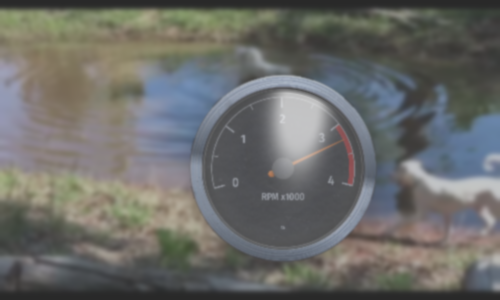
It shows {"value": 3250, "unit": "rpm"}
